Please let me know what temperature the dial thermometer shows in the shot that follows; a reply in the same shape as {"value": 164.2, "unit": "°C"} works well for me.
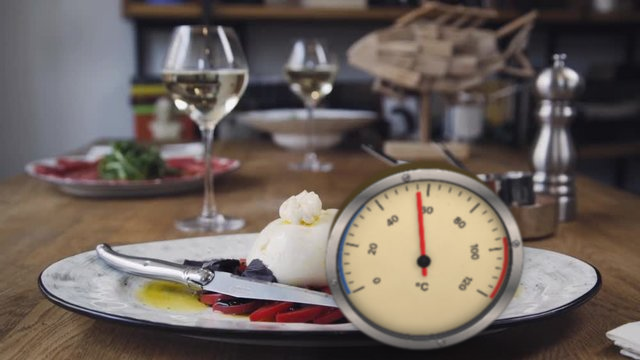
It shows {"value": 56, "unit": "°C"}
